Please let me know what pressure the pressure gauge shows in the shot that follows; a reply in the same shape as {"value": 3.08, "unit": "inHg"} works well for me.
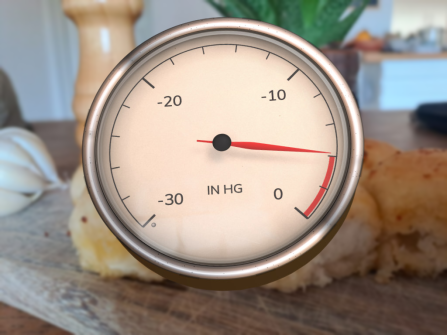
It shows {"value": -4, "unit": "inHg"}
